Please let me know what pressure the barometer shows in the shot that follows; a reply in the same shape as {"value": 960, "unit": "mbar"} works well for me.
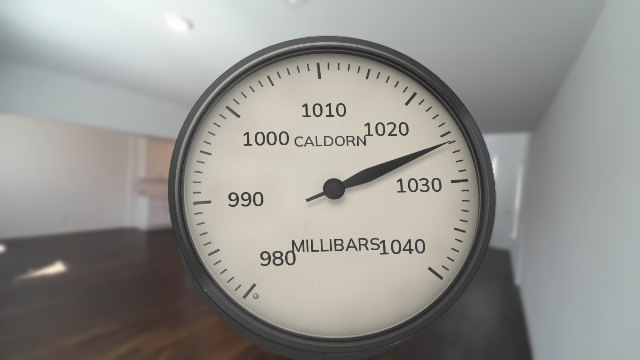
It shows {"value": 1026, "unit": "mbar"}
